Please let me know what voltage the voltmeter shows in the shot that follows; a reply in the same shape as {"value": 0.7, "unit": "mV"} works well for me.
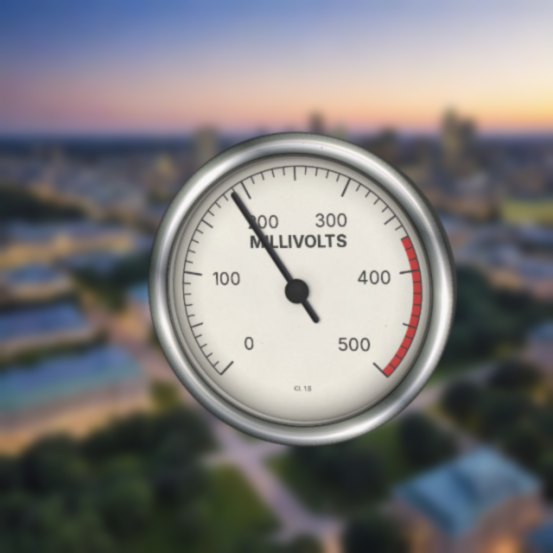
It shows {"value": 190, "unit": "mV"}
